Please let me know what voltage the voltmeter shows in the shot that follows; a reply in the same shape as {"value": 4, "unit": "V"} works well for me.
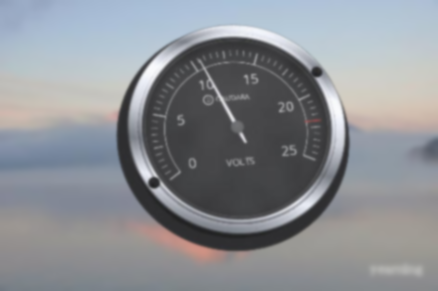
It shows {"value": 10.5, "unit": "V"}
